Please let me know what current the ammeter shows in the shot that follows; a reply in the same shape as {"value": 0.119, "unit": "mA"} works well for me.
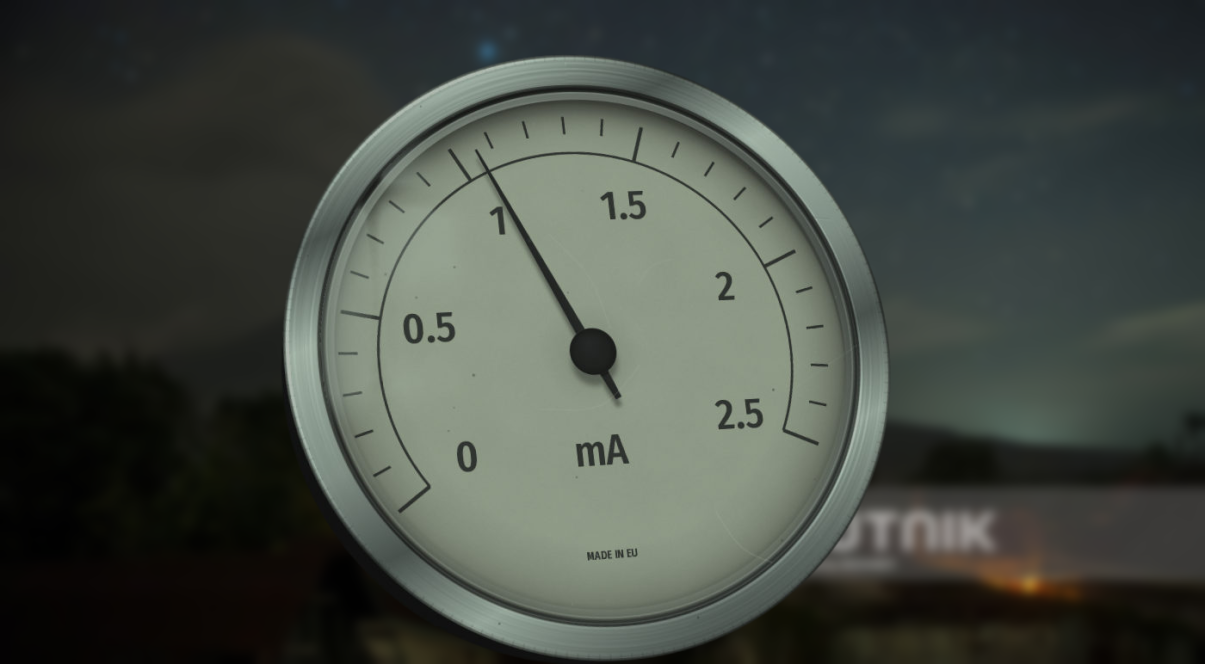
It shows {"value": 1.05, "unit": "mA"}
